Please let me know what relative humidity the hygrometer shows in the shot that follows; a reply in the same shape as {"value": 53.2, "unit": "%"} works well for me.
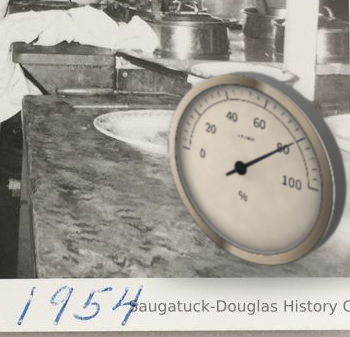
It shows {"value": 80, "unit": "%"}
